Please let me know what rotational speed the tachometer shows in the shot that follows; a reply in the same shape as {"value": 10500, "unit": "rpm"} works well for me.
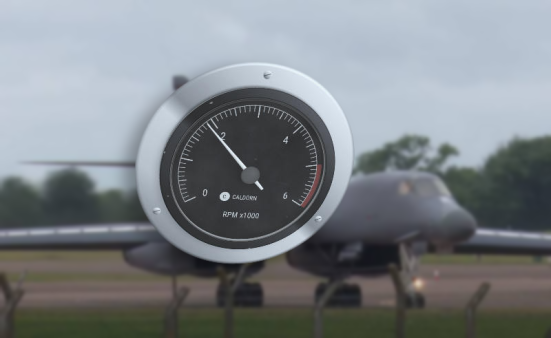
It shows {"value": 1900, "unit": "rpm"}
